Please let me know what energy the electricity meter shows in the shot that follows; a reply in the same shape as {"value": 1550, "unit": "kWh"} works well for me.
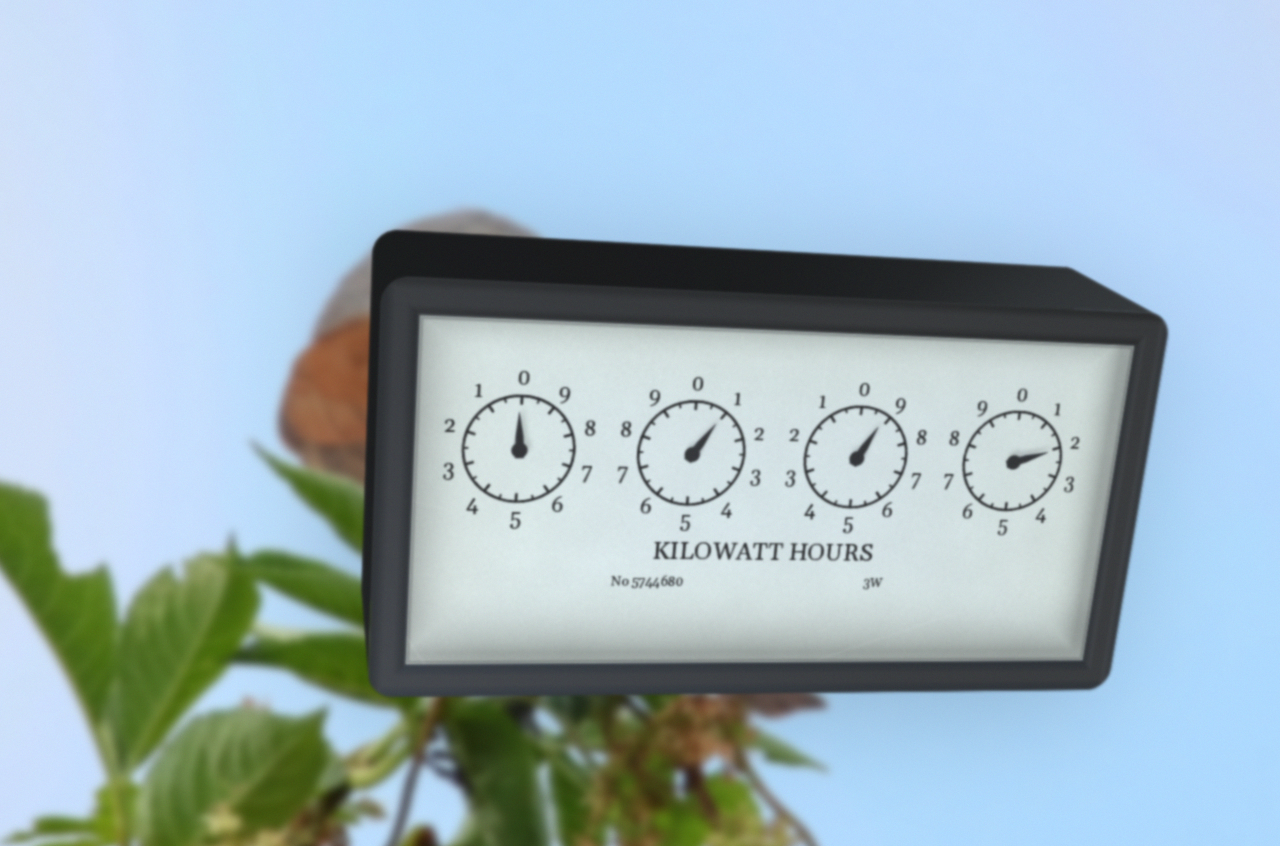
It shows {"value": 92, "unit": "kWh"}
